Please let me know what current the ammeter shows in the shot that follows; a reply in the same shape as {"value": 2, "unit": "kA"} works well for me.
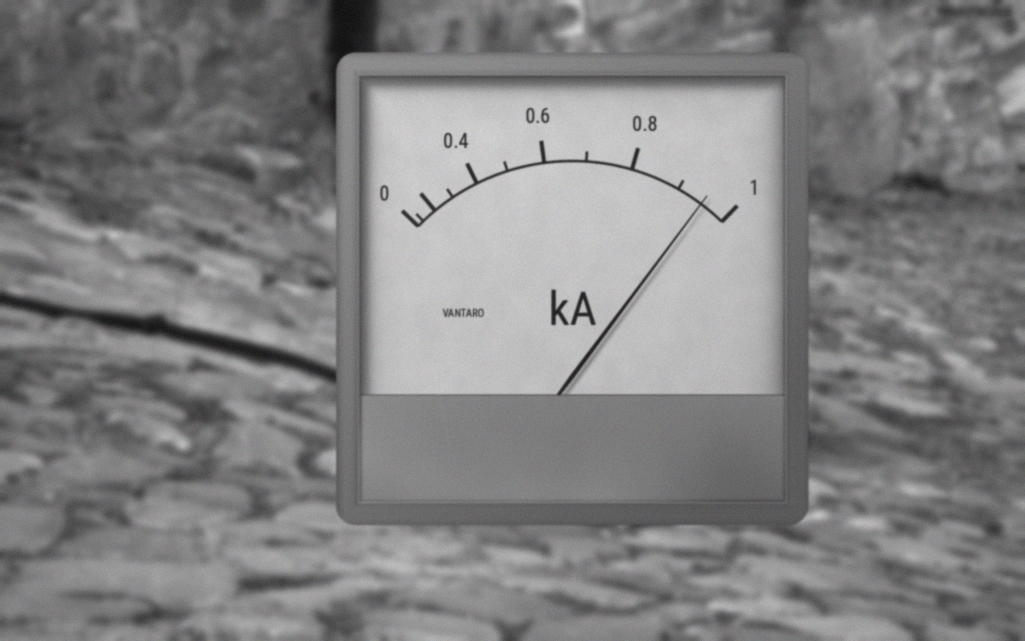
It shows {"value": 0.95, "unit": "kA"}
